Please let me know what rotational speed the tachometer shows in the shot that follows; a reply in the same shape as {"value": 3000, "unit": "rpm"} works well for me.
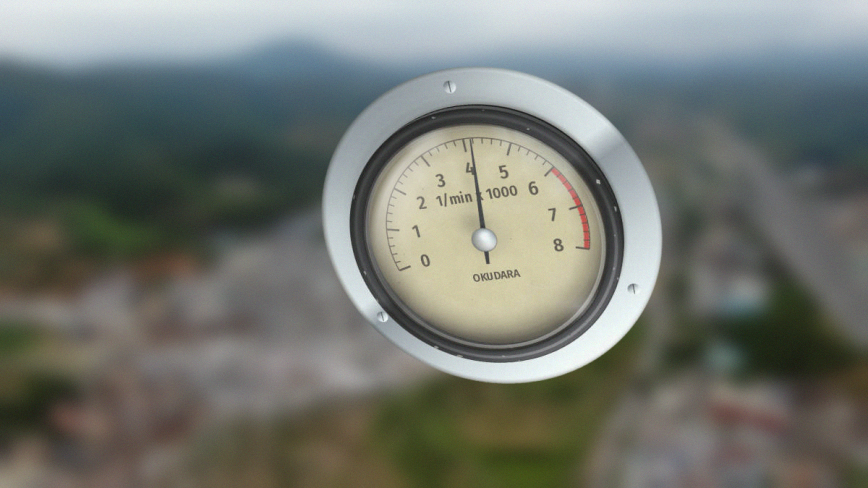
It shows {"value": 4200, "unit": "rpm"}
